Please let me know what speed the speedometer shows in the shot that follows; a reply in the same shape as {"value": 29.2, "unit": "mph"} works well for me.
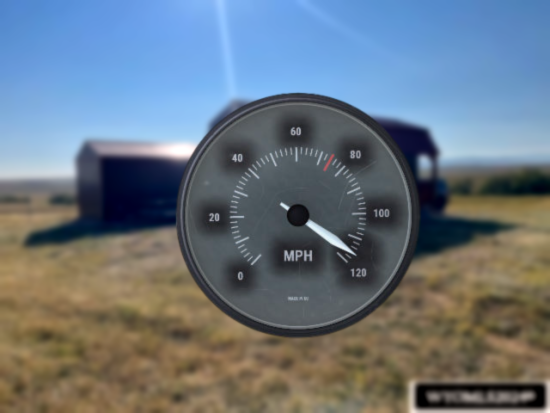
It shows {"value": 116, "unit": "mph"}
